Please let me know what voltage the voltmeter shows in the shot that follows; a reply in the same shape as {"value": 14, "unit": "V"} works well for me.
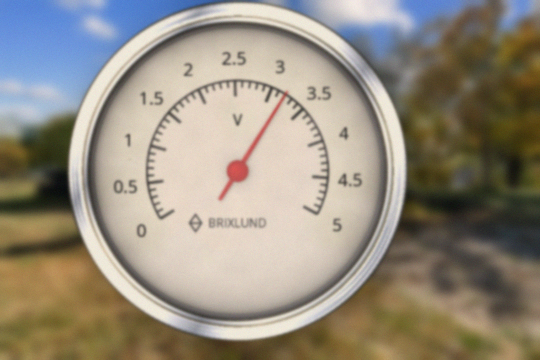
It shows {"value": 3.2, "unit": "V"}
